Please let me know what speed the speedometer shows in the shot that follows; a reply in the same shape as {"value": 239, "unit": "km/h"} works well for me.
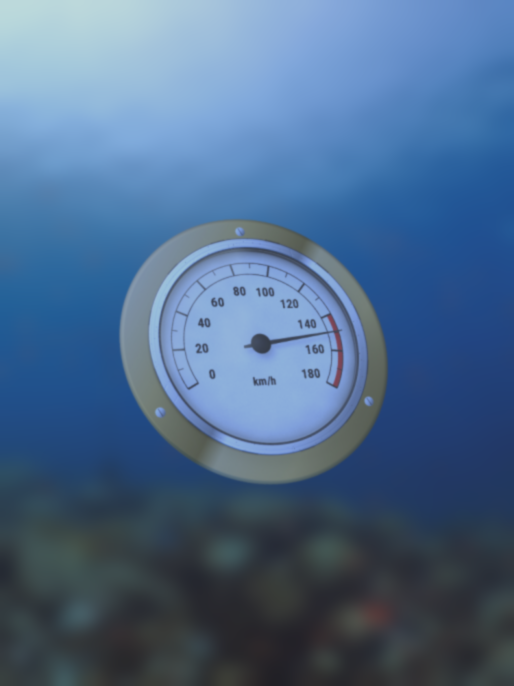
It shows {"value": 150, "unit": "km/h"}
